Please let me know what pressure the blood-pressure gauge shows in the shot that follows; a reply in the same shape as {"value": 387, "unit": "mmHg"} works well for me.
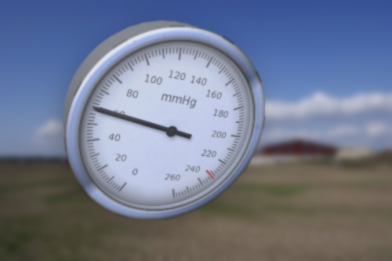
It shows {"value": 60, "unit": "mmHg"}
